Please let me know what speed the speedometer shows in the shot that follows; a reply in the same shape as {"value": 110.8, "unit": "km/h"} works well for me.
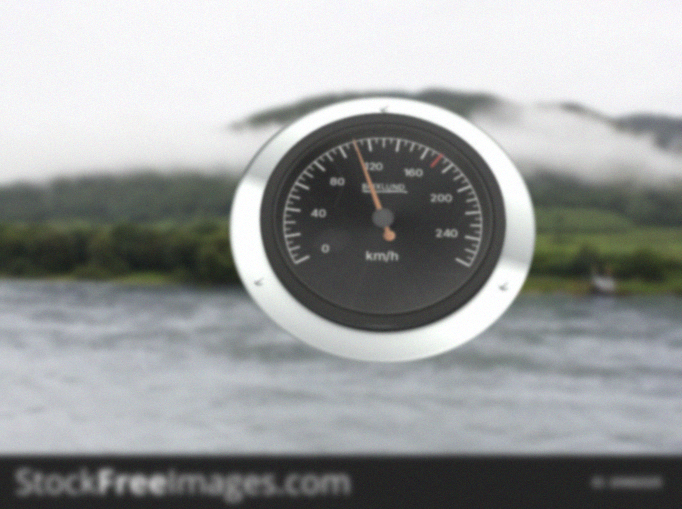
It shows {"value": 110, "unit": "km/h"}
